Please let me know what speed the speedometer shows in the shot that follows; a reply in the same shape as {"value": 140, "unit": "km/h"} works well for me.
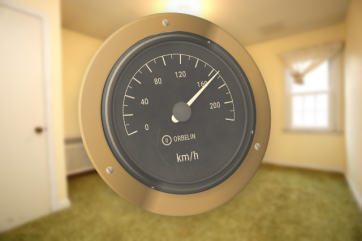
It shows {"value": 165, "unit": "km/h"}
